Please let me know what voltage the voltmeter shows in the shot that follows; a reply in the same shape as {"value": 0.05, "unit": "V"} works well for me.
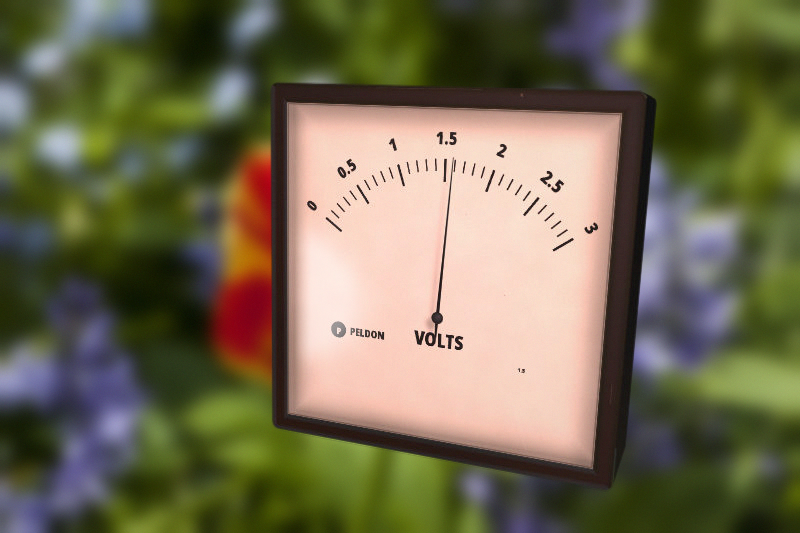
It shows {"value": 1.6, "unit": "V"}
